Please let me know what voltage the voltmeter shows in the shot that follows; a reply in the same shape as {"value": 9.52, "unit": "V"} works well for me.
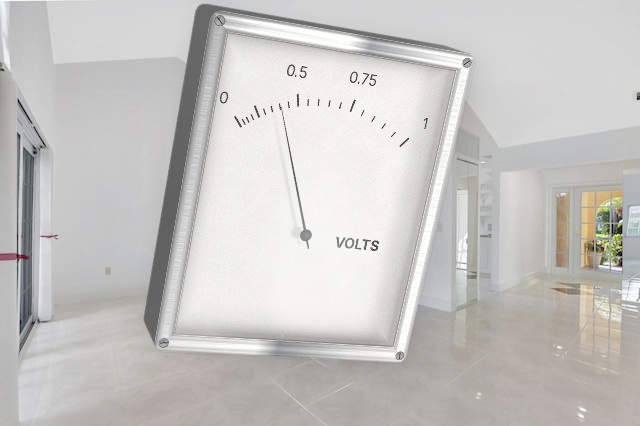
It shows {"value": 0.4, "unit": "V"}
